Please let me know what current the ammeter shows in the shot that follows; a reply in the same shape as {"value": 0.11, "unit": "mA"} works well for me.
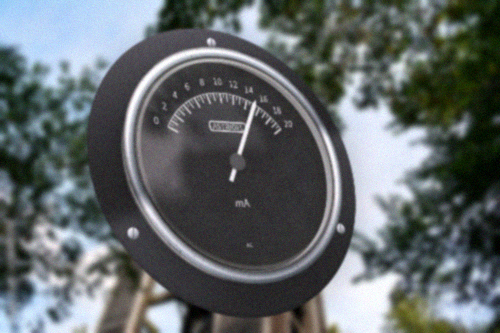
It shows {"value": 15, "unit": "mA"}
